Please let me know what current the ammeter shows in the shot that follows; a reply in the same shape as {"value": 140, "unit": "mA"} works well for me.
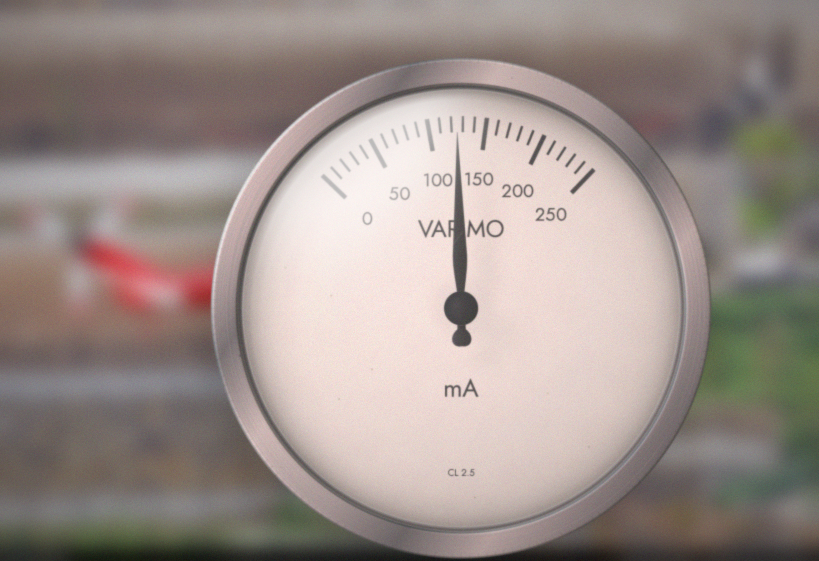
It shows {"value": 125, "unit": "mA"}
